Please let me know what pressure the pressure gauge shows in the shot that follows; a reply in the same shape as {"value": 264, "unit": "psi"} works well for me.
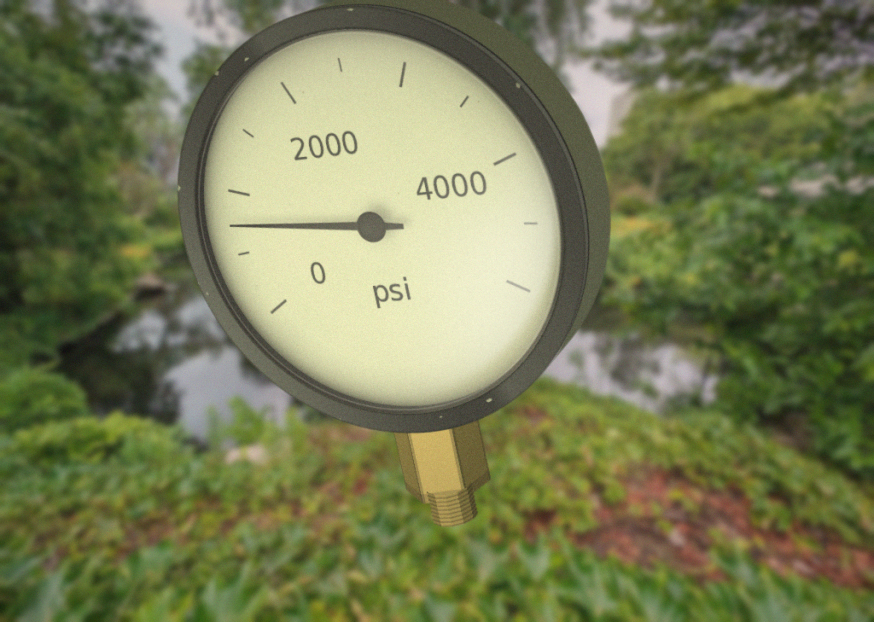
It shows {"value": 750, "unit": "psi"}
